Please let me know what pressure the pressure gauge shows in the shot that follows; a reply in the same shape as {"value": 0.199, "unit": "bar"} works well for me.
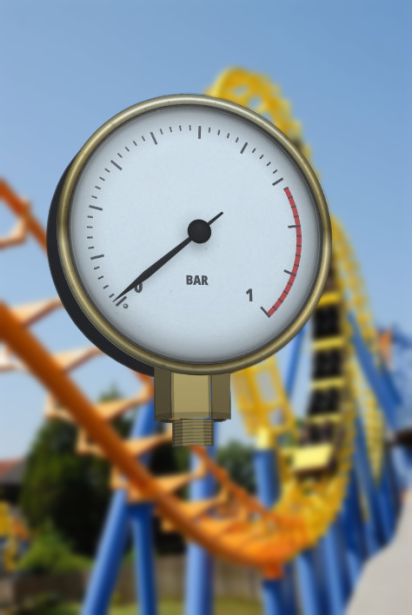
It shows {"value": 0.01, "unit": "bar"}
